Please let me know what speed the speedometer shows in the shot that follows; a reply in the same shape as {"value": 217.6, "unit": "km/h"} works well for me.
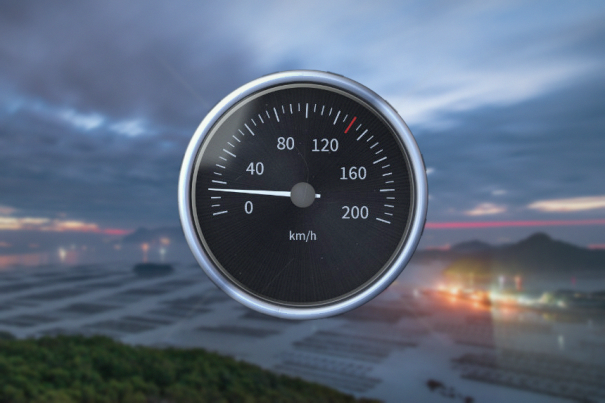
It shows {"value": 15, "unit": "km/h"}
